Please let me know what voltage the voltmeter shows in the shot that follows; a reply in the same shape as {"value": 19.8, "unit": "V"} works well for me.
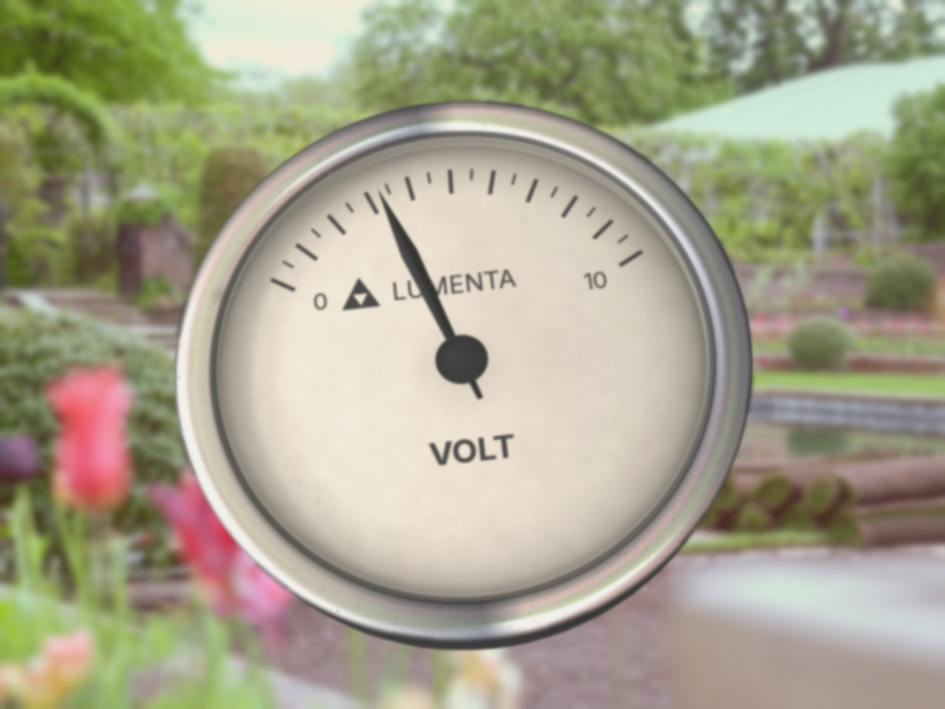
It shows {"value": 3.25, "unit": "V"}
